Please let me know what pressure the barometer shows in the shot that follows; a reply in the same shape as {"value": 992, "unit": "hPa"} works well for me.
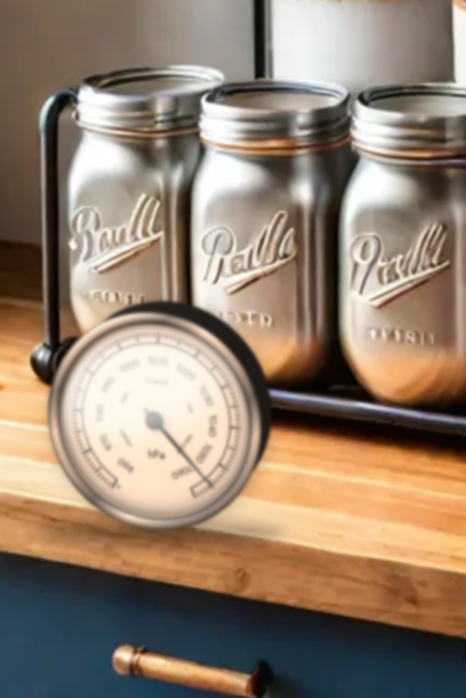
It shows {"value": 1055, "unit": "hPa"}
